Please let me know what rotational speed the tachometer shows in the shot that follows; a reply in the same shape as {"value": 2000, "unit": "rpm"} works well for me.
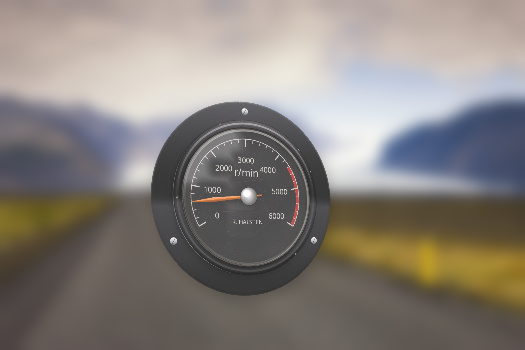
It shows {"value": 600, "unit": "rpm"}
